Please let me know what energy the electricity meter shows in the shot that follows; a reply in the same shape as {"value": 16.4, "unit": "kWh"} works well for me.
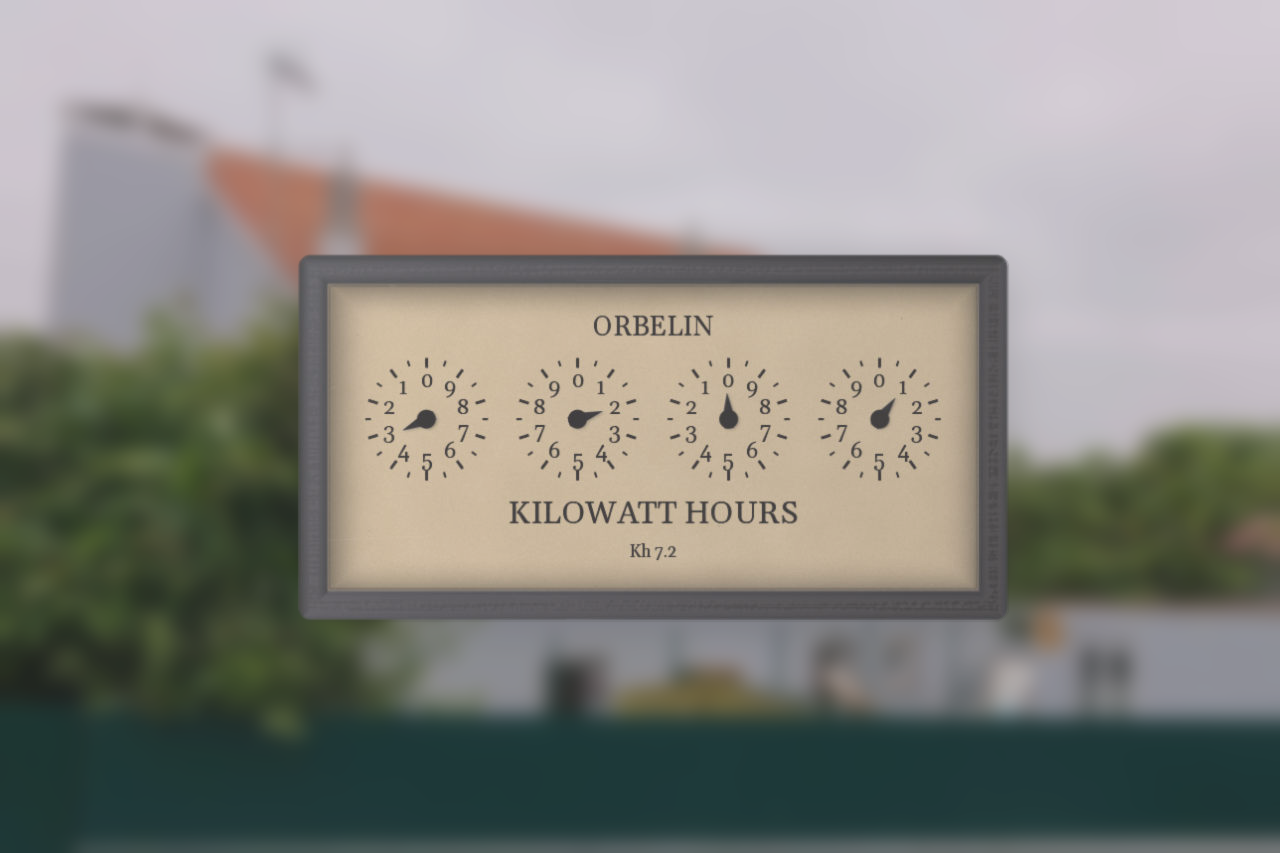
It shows {"value": 3201, "unit": "kWh"}
